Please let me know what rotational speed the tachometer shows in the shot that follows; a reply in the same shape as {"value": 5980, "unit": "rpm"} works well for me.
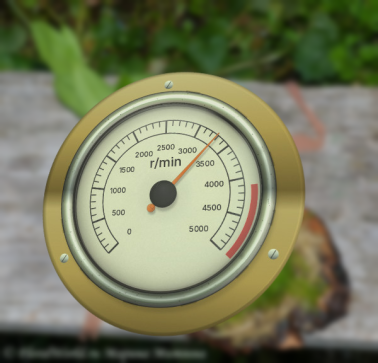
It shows {"value": 3300, "unit": "rpm"}
